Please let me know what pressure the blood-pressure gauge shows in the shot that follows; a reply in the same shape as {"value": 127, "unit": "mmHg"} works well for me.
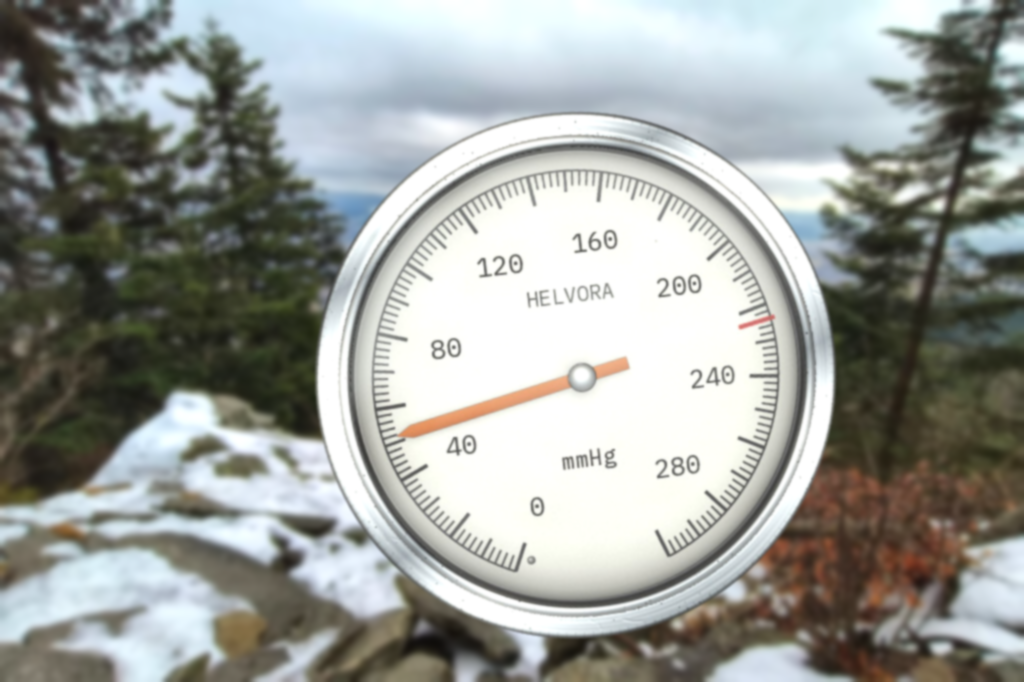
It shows {"value": 52, "unit": "mmHg"}
